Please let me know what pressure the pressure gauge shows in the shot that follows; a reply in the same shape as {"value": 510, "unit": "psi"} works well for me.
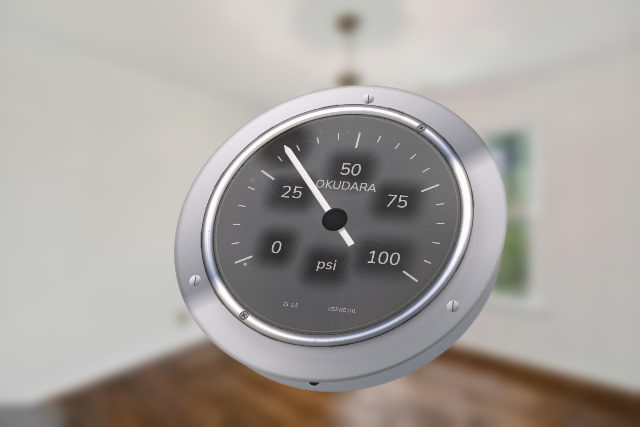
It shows {"value": 32.5, "unit": "psi"}
